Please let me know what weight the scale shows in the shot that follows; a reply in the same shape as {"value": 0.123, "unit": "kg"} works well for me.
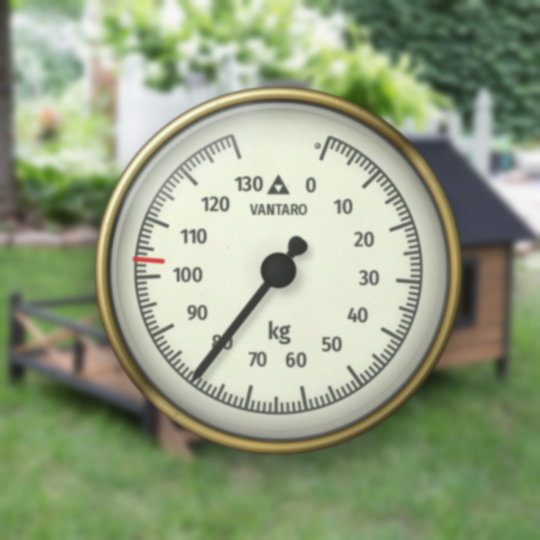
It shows {"value": 80, "unit": "kg"}
